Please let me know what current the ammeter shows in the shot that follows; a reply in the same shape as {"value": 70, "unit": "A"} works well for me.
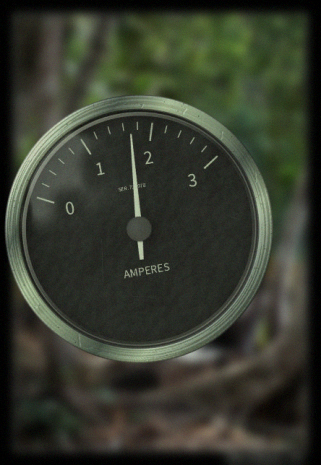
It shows {"value": 1.7, "unit": "A"}
